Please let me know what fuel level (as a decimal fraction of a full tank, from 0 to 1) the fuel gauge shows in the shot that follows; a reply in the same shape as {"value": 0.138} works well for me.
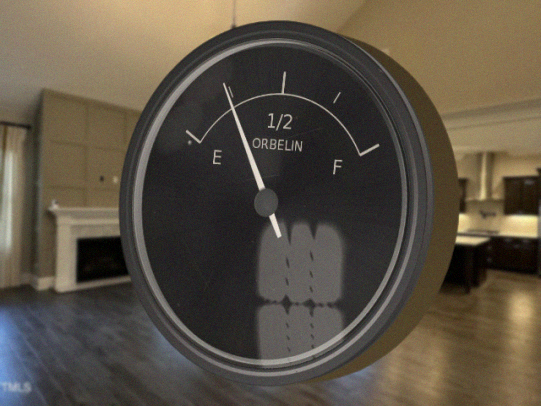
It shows {"value": 0.25}
